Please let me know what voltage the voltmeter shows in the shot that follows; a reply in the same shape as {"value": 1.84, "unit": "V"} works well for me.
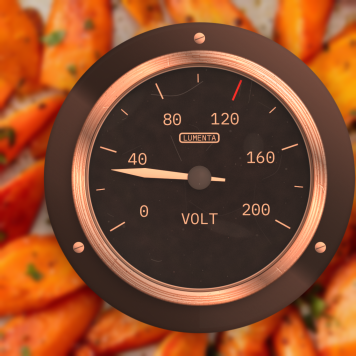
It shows {"value": 30, "unit": "V"}
